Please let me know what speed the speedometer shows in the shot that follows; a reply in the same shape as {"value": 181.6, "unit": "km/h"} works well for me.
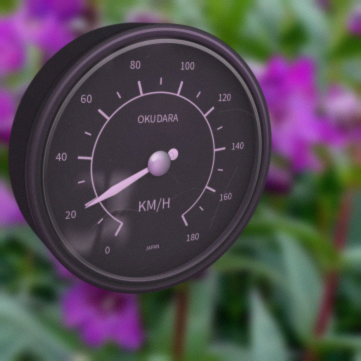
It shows {"value": 20, "unit": "km/h"}
